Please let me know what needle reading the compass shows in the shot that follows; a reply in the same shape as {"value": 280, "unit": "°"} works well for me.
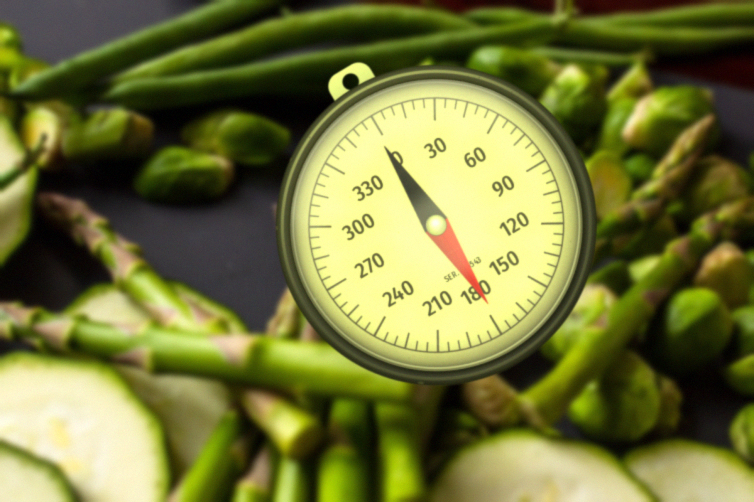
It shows {"value": 177.5, "unit": "°"}
